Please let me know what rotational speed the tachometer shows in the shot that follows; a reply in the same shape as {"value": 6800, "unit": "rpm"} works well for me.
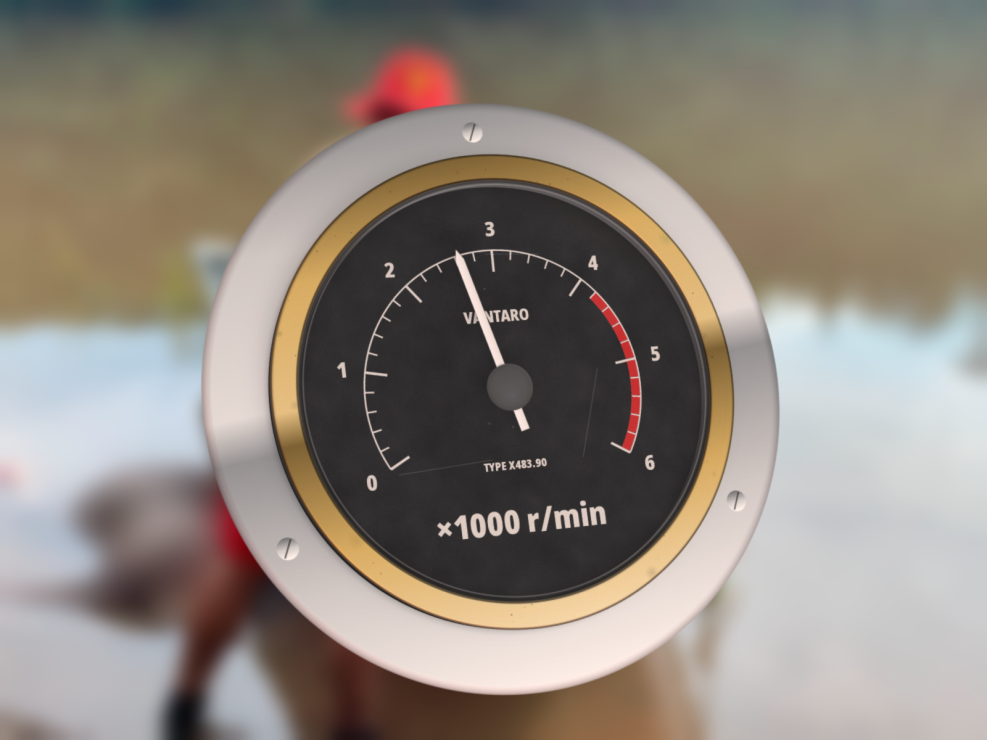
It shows {"value": 2600, "unit": "rpm"}
